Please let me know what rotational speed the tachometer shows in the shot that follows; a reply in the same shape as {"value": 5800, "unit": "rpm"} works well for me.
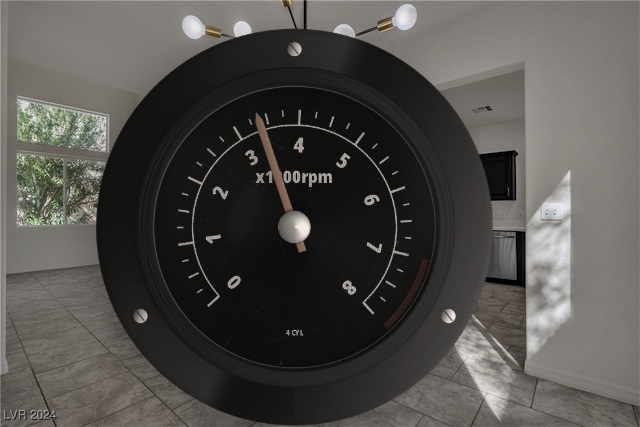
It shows {"value": 3375, "unit": "rpm"}
